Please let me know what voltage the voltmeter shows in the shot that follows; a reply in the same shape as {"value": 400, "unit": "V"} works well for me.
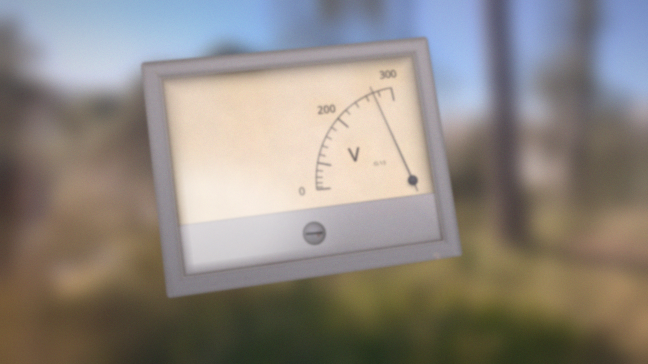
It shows {"value": 270, "unit": "V"}
